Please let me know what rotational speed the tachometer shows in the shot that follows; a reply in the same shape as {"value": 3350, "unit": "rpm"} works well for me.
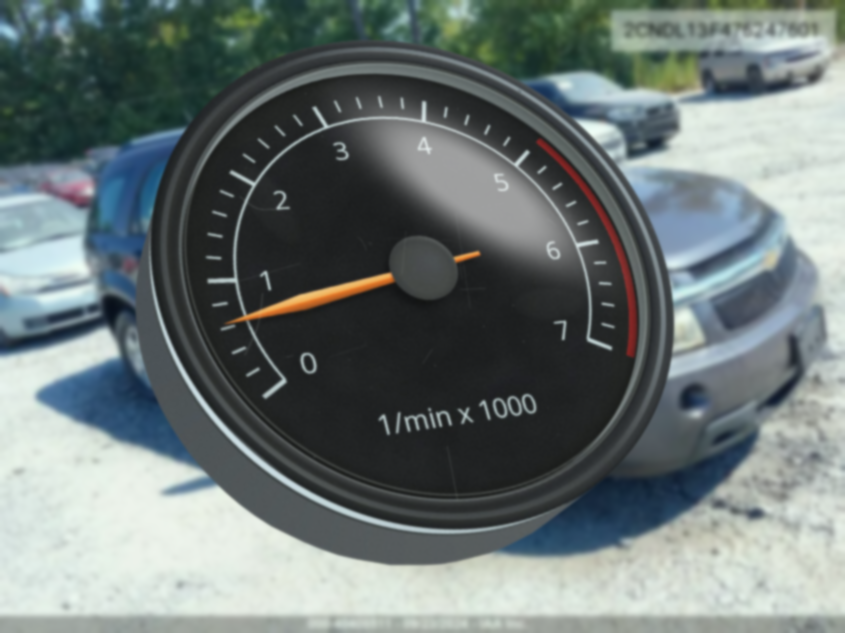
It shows {"value": 600, "unit": "rpm"}
